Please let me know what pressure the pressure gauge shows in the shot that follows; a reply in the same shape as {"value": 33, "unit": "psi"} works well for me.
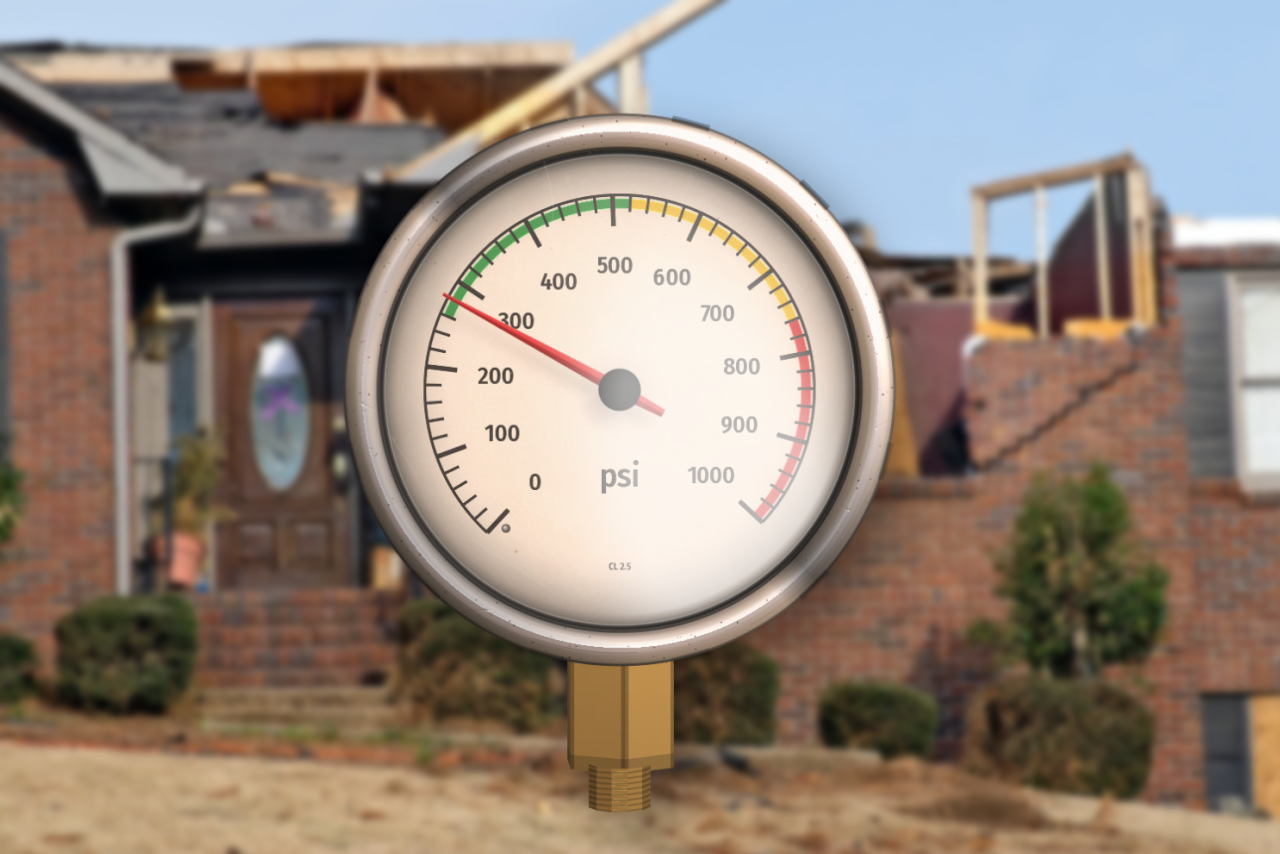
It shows {"value": 280, "unit": "psi"}
